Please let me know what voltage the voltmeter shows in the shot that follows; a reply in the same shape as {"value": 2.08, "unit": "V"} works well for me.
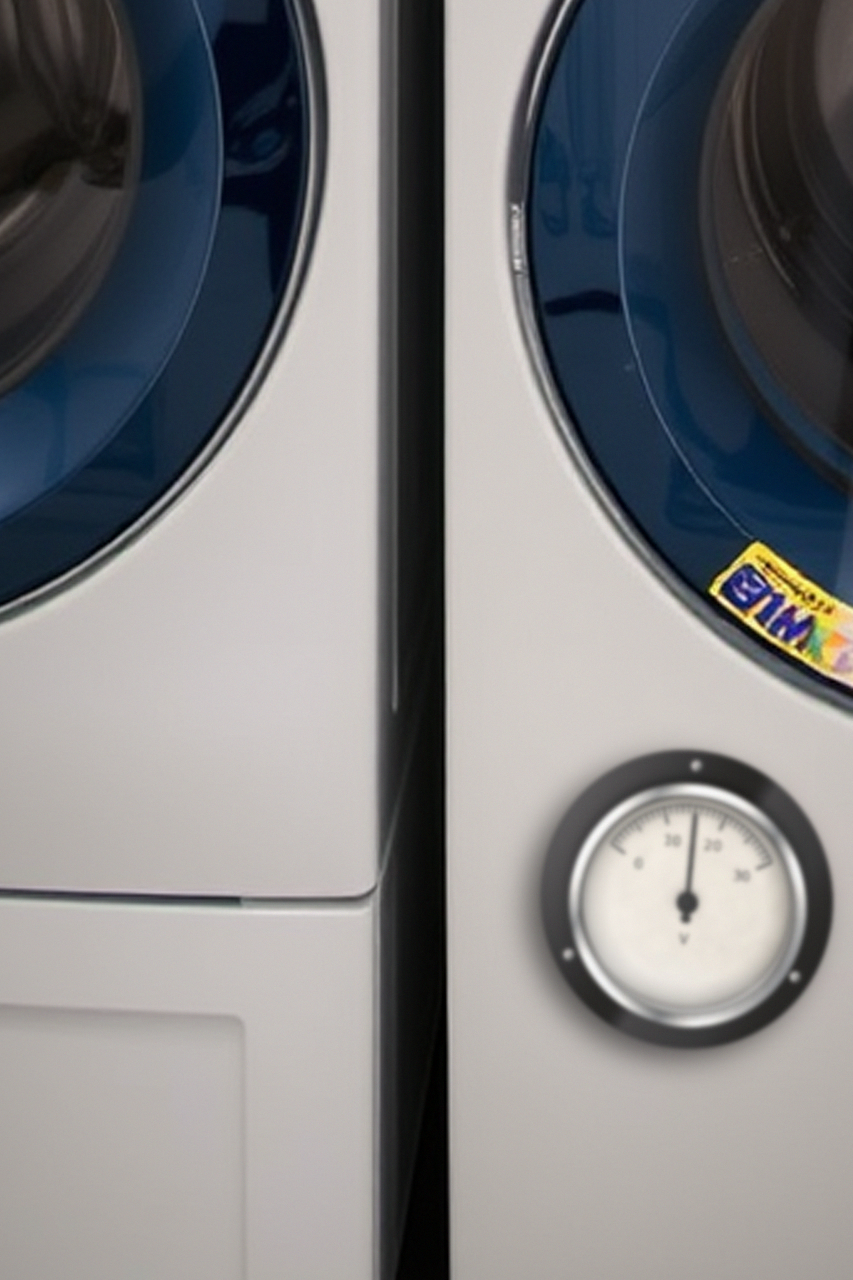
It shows {"value": 15, "unit": "V"}
